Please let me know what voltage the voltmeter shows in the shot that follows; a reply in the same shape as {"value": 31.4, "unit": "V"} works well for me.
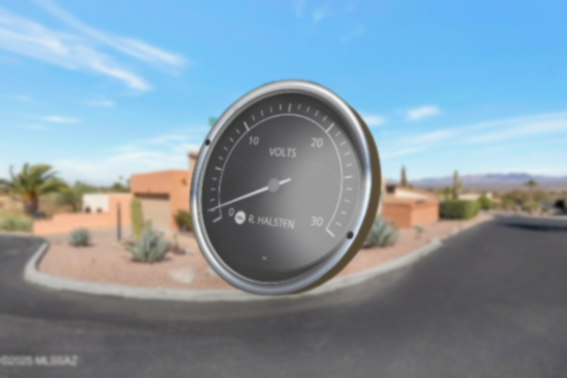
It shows {"value": 1, "unit": "V"}
